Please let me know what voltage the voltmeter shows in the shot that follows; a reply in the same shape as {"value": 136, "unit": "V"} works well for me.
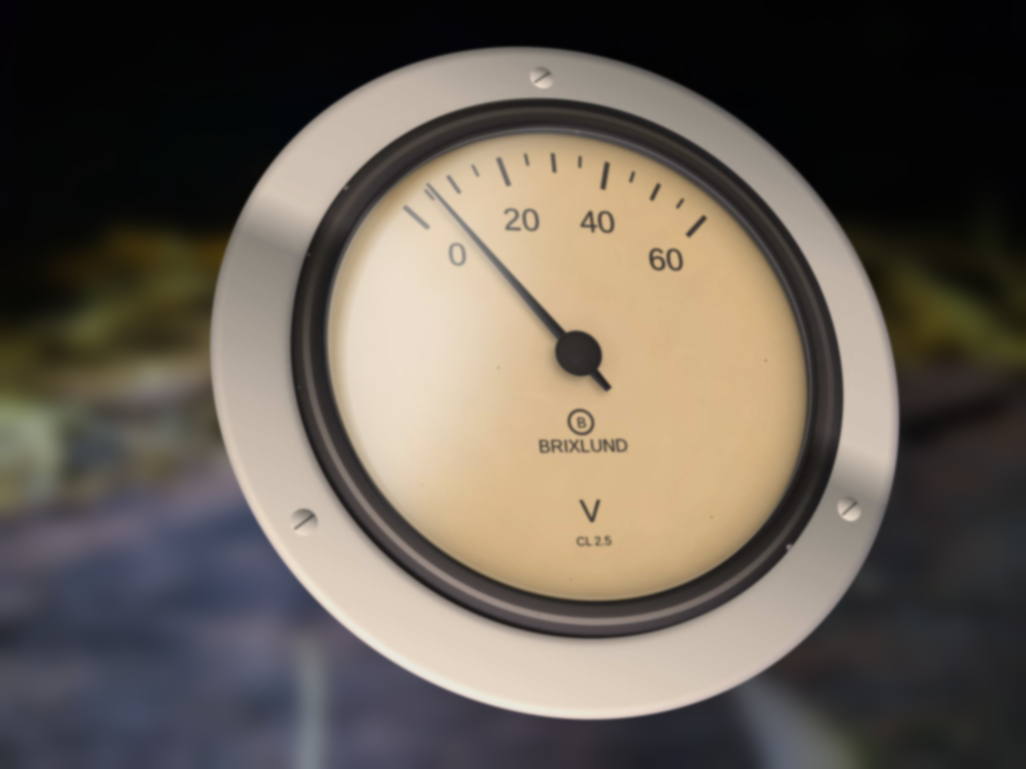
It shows {"value": 5, "unit": "V"}
